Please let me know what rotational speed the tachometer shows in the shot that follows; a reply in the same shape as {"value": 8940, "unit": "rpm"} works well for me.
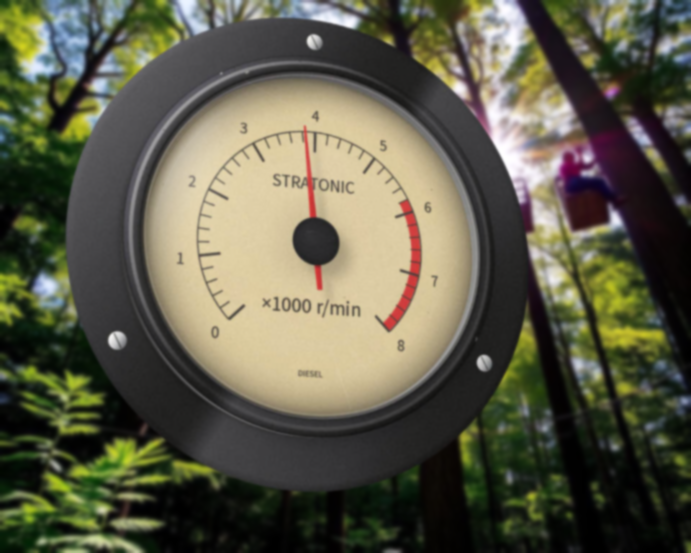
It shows {"value": 3800, "unit": "rpm"}
